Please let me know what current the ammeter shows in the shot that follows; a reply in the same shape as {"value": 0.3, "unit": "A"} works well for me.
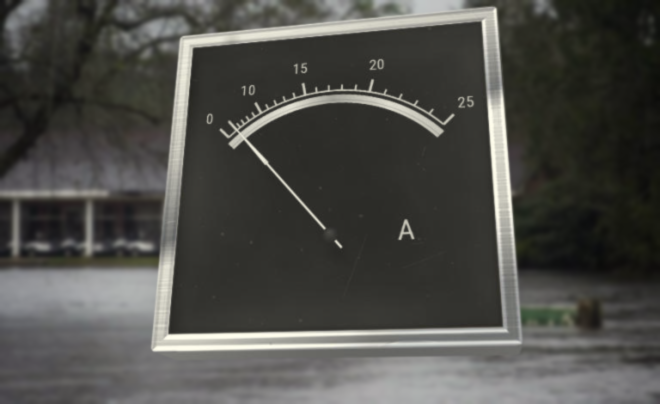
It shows {"value": 5, "unit": "A"}
